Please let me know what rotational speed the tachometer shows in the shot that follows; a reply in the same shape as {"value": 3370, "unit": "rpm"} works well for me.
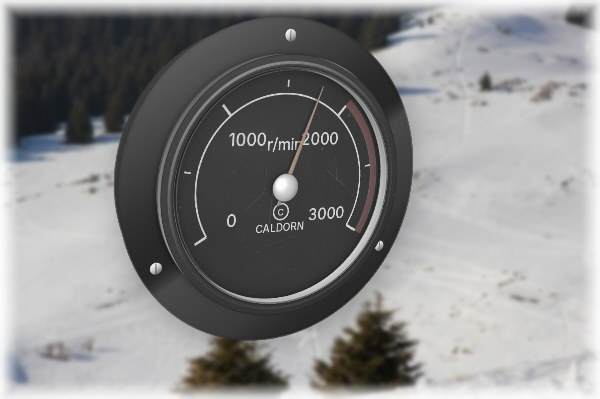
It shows {"value": 1750, "unit": "rpm"}
